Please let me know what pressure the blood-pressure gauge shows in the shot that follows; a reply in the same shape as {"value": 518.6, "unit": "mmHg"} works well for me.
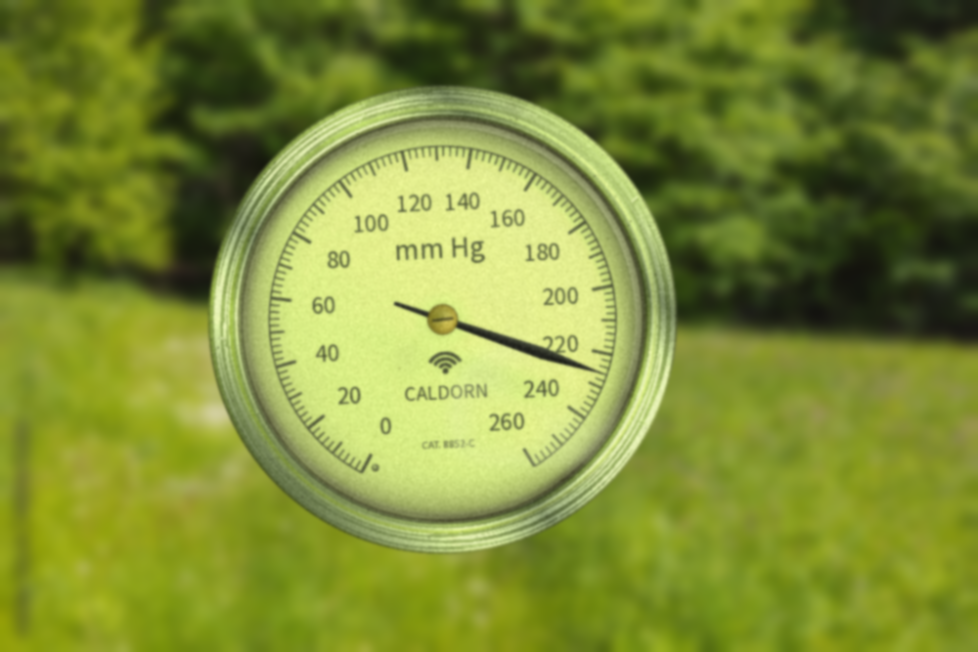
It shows {"value": 226, "unit": "mmHg"}
